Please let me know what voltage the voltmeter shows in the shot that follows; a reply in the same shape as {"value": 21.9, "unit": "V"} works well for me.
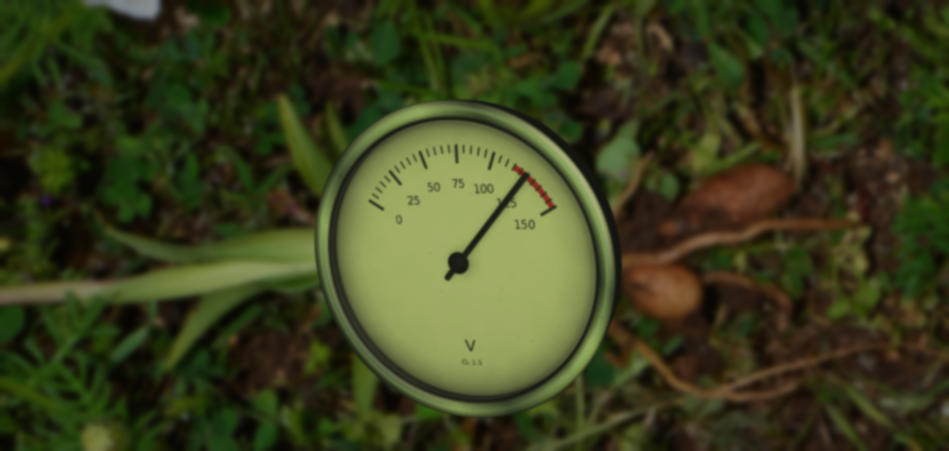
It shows {"value": 125, "unit": "V"}
